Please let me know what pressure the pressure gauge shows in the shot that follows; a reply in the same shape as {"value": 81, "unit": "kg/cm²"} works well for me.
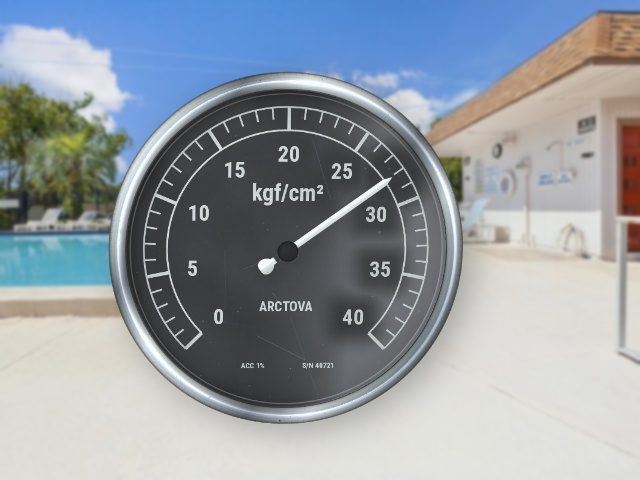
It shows {"value": 28, "unit": "kg/cm²"}
